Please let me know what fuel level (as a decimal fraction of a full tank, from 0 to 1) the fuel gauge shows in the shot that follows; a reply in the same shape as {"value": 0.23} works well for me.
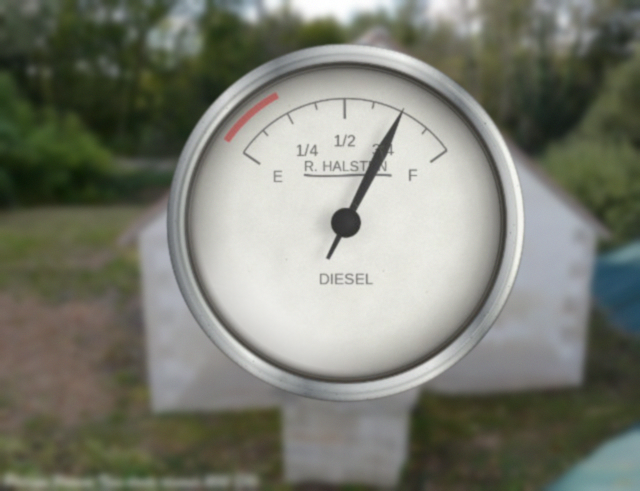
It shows {"value": 0.75}
